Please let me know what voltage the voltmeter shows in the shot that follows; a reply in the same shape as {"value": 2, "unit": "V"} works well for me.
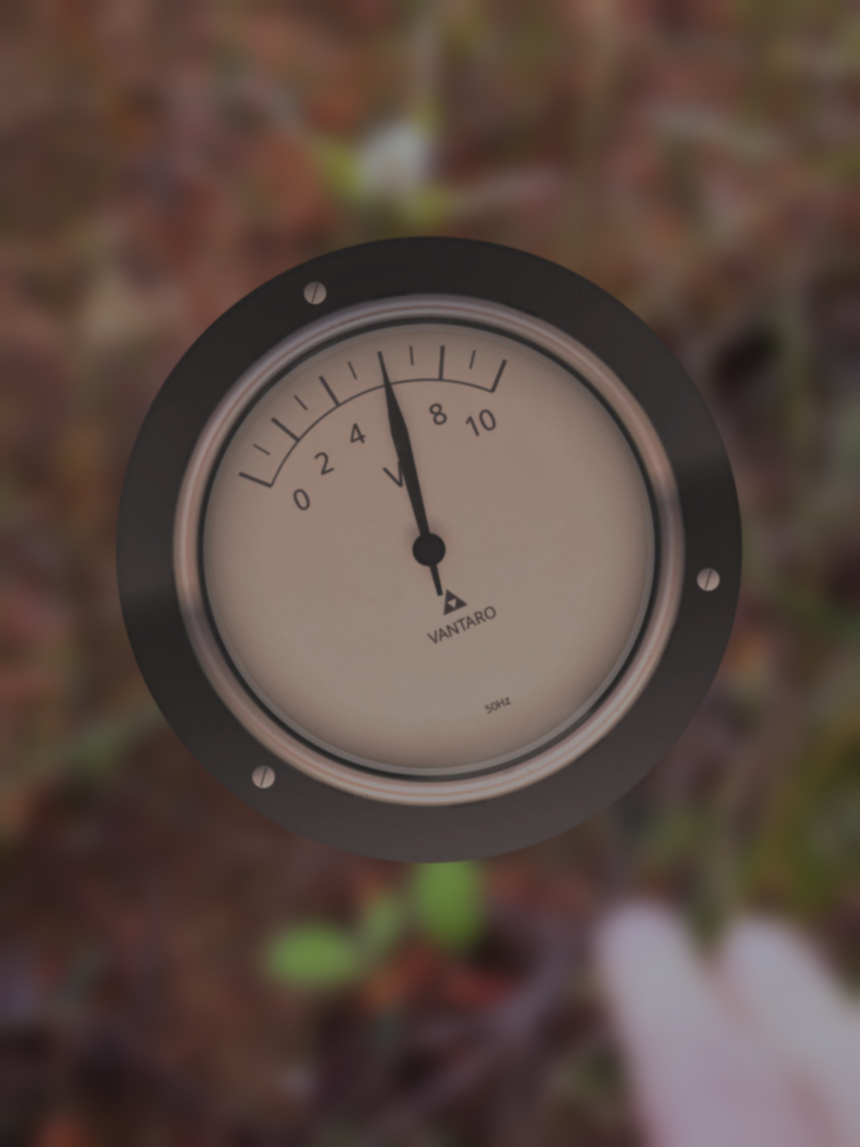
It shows {"value": 6, "unit": "V"}
